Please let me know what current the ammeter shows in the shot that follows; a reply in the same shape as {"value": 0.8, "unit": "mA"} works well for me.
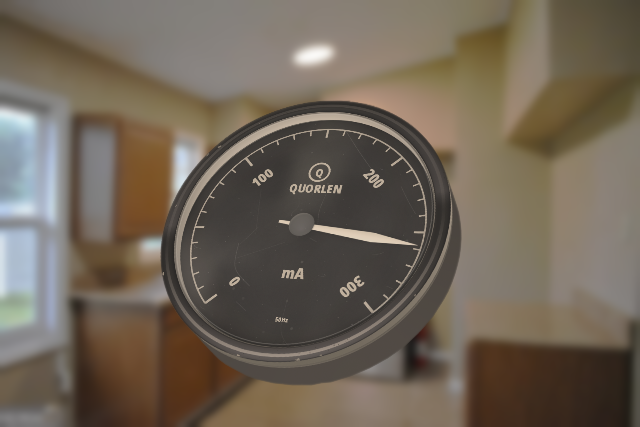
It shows {"value": 260, "unit": "mA"}
